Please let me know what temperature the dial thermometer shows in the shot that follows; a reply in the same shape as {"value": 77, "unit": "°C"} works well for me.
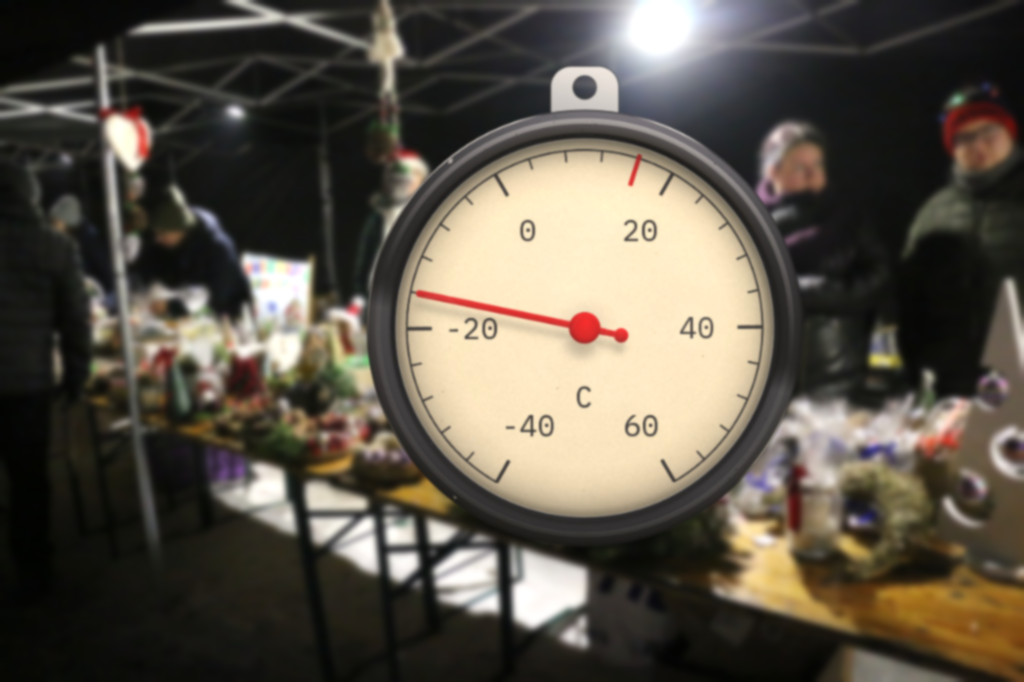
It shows {"value": -16, "unit": "°C"}
